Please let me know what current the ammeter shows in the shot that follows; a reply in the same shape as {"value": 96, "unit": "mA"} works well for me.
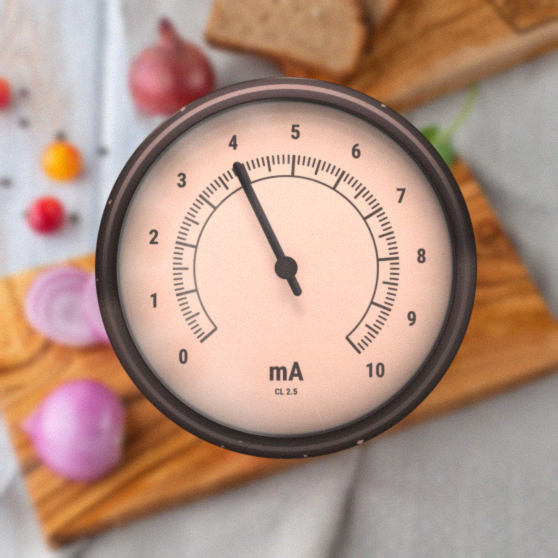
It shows {"value": 3.9, "unit": "mA"}
